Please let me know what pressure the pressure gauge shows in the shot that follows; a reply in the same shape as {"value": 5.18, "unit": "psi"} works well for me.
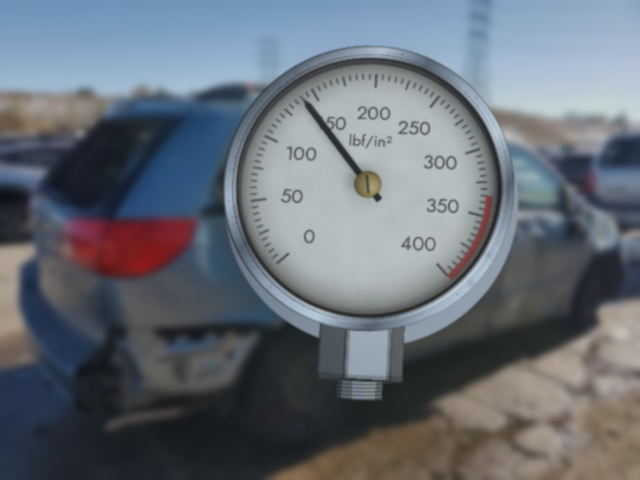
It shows {"value": 140, "unit": "psi"}
